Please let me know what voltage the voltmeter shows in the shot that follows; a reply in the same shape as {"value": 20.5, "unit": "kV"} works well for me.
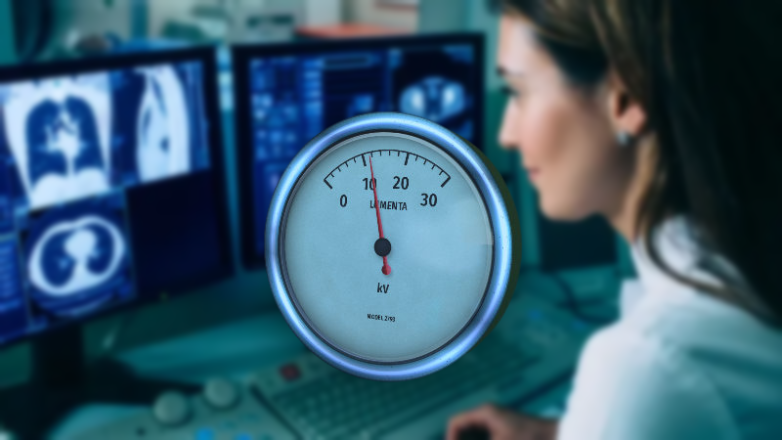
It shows {"value": 12, "unit": "kV"}
